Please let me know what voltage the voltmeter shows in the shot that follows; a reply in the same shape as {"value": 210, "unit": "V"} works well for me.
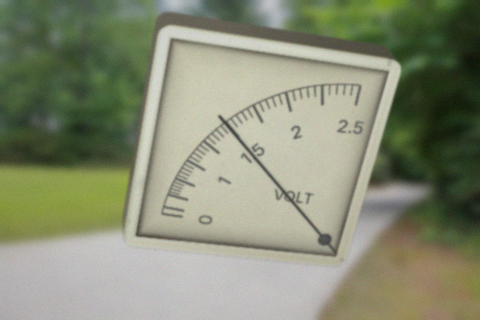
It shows {"value": 1.5, "unit": "V"}
